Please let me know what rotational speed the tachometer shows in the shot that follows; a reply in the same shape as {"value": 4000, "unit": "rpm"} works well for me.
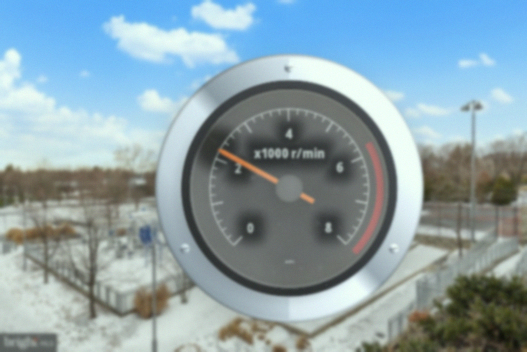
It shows {"value": 2200, "unit": "rpm"}
